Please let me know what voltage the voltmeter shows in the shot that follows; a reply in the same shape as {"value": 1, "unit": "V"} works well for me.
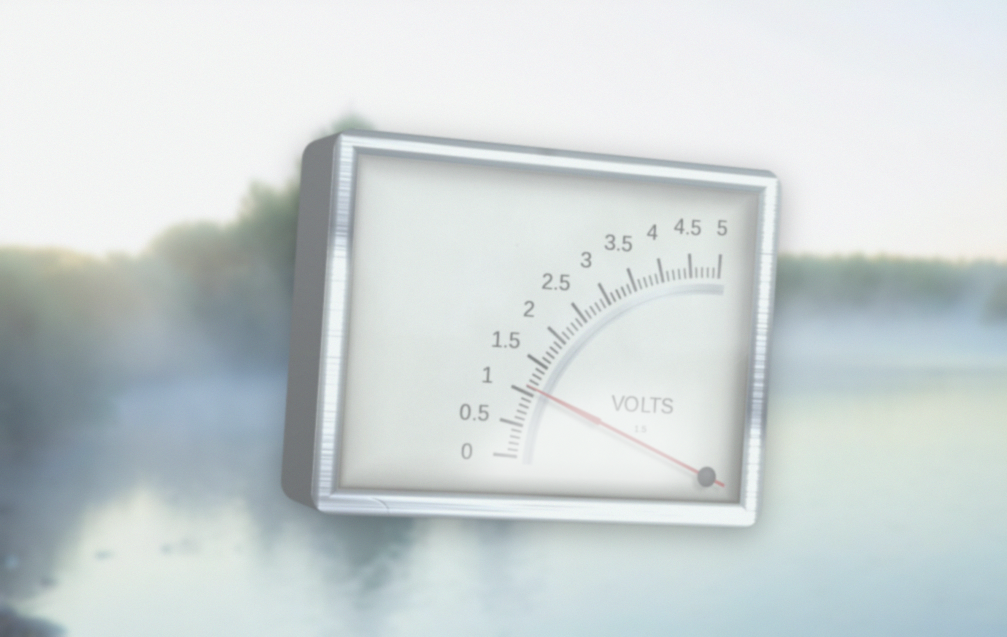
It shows {"value": 1.1, "unit": "V"}
